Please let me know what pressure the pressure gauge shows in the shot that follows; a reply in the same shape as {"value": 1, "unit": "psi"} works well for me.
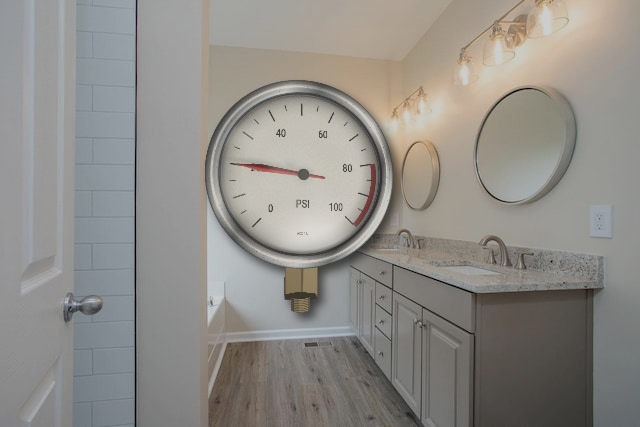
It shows {"value": 20, "unit": "psi"}
